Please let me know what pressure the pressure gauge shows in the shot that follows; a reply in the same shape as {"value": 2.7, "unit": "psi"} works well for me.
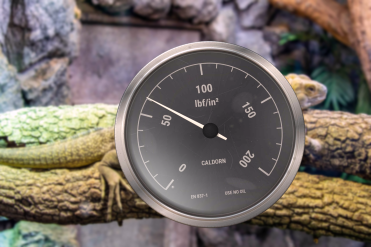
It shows {"value": 60, "unit": "psi"}
